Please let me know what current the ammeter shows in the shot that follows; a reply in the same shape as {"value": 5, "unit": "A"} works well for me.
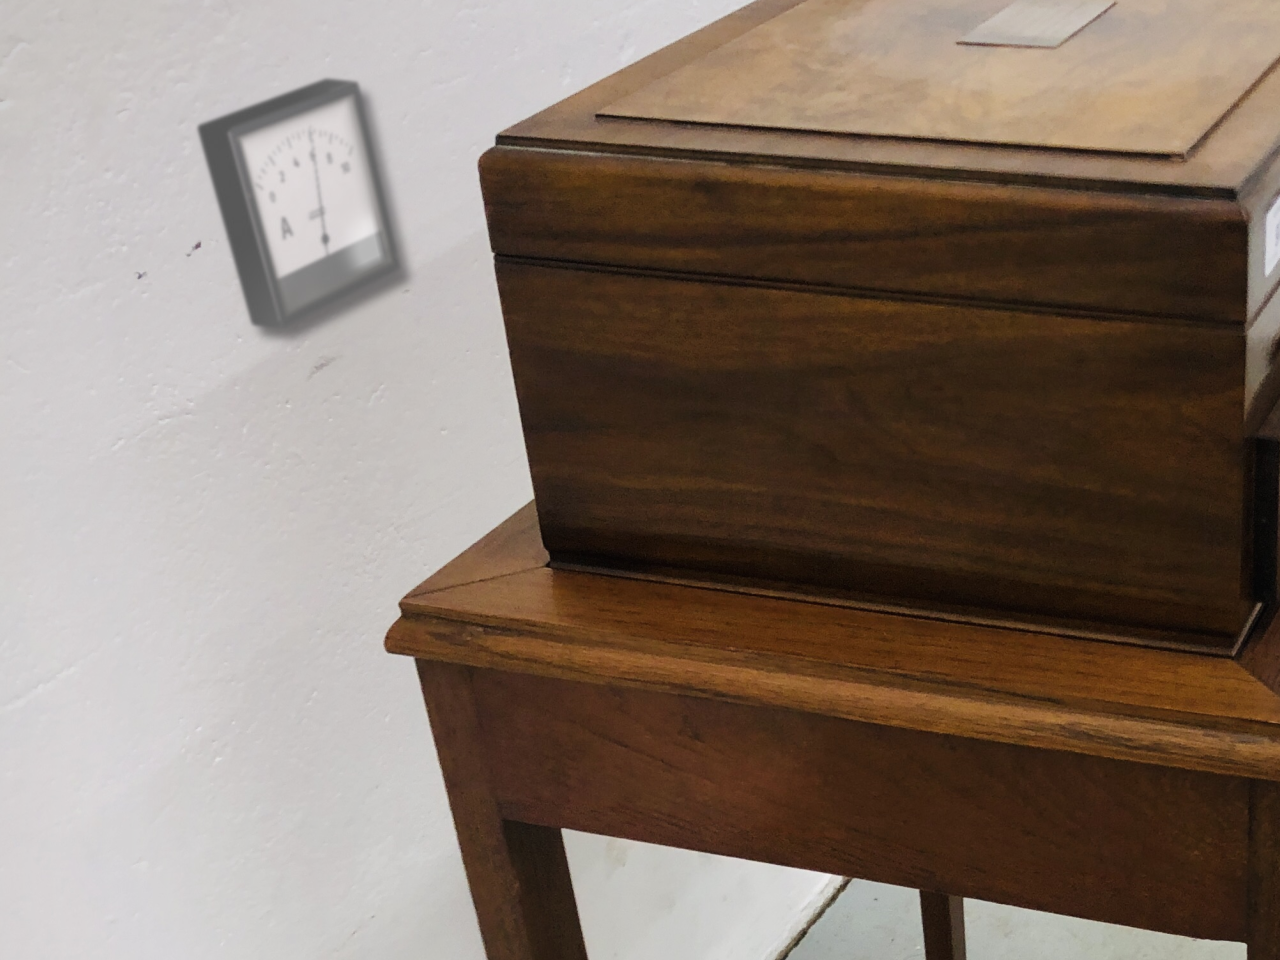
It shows {"value": 6, "unit": "A"}
